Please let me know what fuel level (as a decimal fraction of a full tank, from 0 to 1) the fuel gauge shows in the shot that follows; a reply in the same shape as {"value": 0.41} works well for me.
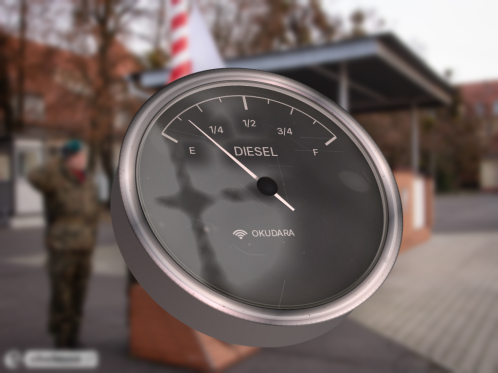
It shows {"value": 0.125}
